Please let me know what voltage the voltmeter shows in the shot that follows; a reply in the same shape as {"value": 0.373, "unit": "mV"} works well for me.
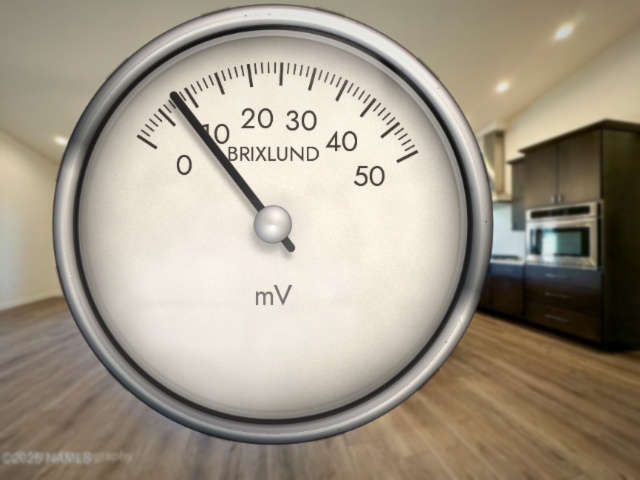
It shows {"value": 8, "unit": "mV"}
